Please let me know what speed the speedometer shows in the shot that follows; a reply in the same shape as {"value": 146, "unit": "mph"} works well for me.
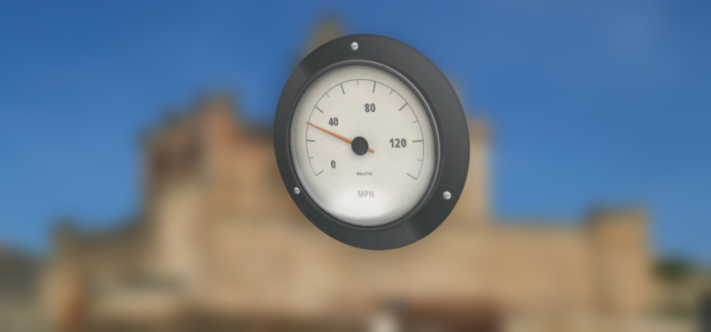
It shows {"value": 30, "unit": "mph"}
